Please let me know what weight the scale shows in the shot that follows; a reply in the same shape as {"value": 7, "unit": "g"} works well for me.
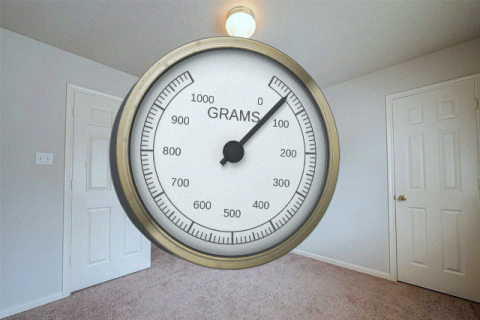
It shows {"value": 50, "unit": "g"}
